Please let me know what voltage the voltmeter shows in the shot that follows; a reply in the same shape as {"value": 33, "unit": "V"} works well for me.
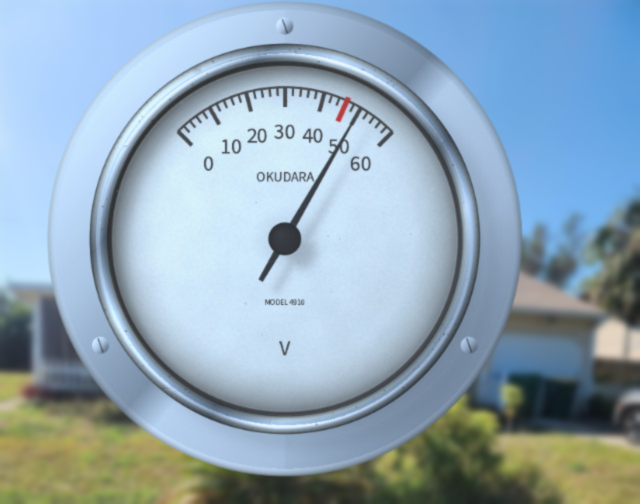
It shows {"value": 50, "unit": "V"}
